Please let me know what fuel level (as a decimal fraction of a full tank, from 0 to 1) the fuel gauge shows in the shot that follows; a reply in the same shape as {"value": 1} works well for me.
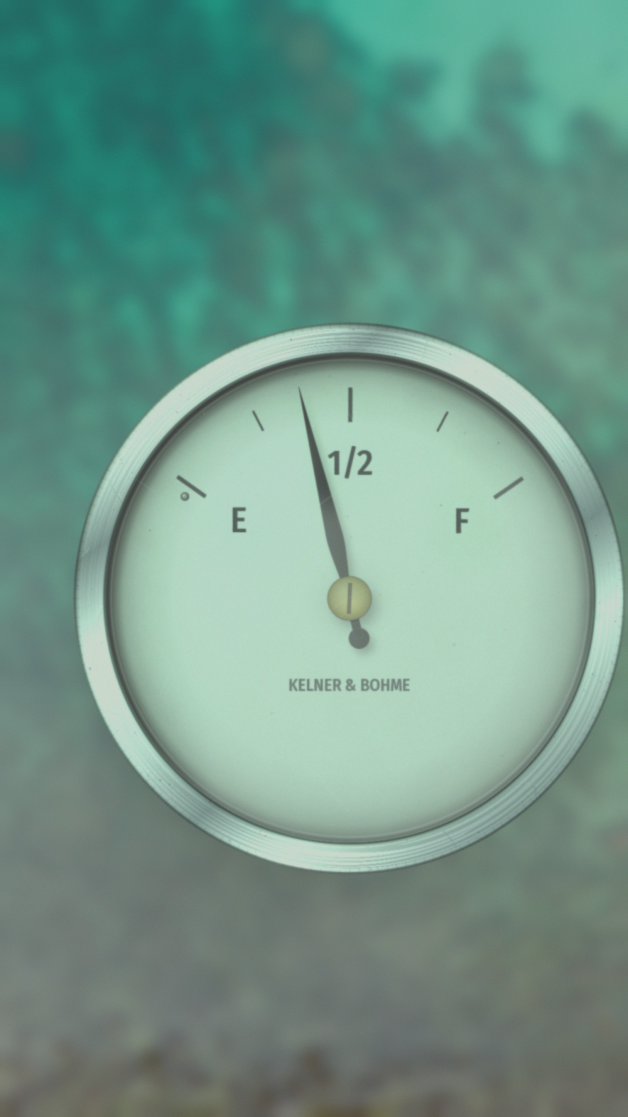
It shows {"value": 0.375}
